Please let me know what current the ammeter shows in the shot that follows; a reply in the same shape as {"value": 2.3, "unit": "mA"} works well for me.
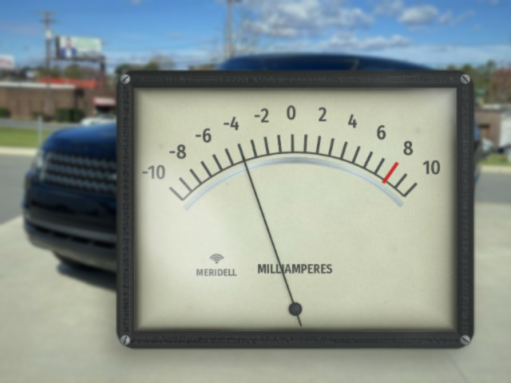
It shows {"value": -4, "unit": "mA"}
